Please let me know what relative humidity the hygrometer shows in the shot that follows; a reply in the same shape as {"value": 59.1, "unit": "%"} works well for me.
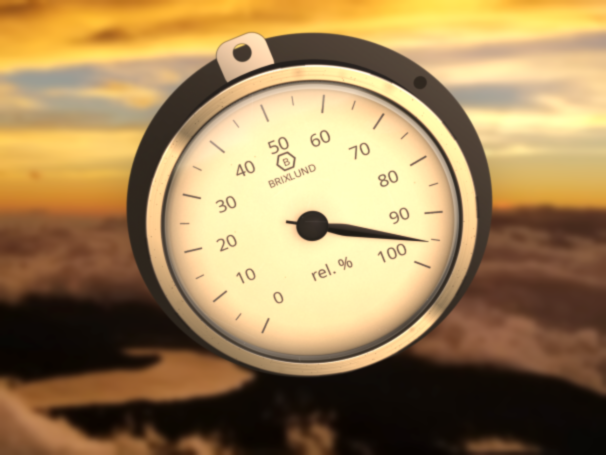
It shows {"value": 95, "unit": "%"}
